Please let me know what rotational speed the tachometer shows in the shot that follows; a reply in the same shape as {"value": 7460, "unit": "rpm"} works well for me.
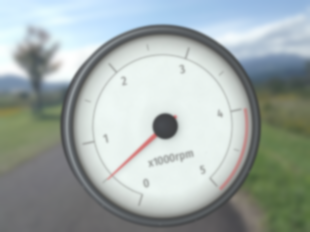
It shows {"value": 500, "unit": "rpm"}
